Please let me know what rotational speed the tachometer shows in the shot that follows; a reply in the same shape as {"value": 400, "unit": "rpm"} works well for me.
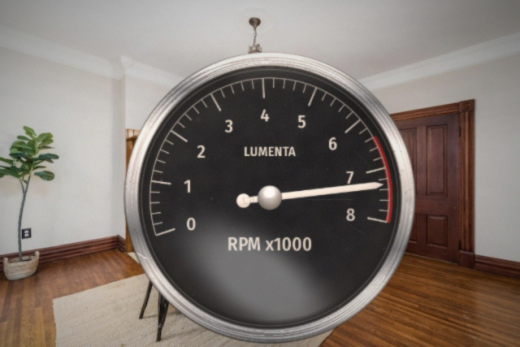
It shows {"value": 7300, "unit": "rpm"}
